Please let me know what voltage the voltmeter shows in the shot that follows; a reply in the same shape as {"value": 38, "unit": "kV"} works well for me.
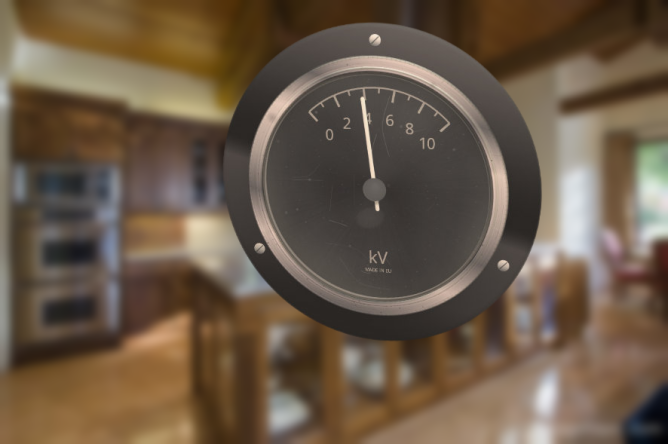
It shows {"value": 4, "unit": "kV"}
